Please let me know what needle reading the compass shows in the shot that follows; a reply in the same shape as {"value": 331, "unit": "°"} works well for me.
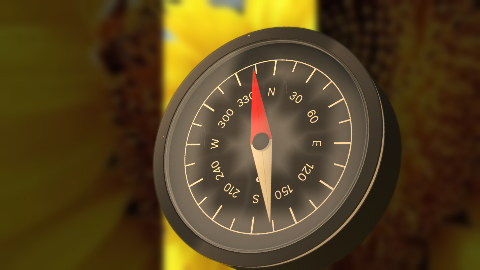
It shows {"value": 345, "unit": "°"}
